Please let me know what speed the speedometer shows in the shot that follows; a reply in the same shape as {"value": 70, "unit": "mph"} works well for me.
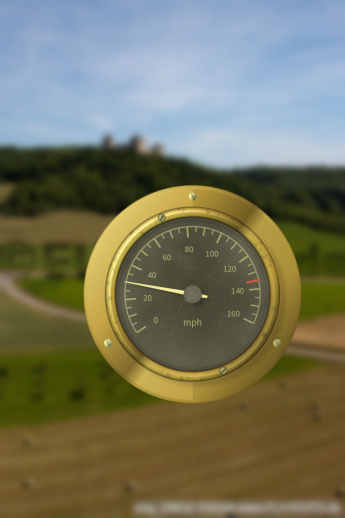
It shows {"value": 30, "unit": "mph"}
